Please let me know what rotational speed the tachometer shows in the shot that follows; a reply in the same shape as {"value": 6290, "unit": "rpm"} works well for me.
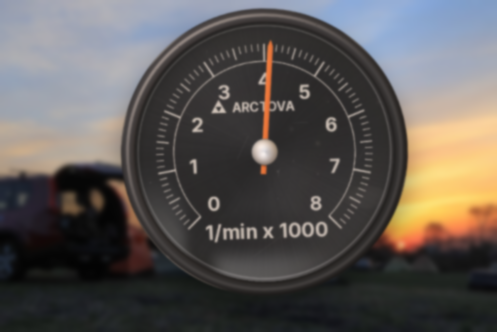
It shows {"value": 4100, "unit": "rpm"}
